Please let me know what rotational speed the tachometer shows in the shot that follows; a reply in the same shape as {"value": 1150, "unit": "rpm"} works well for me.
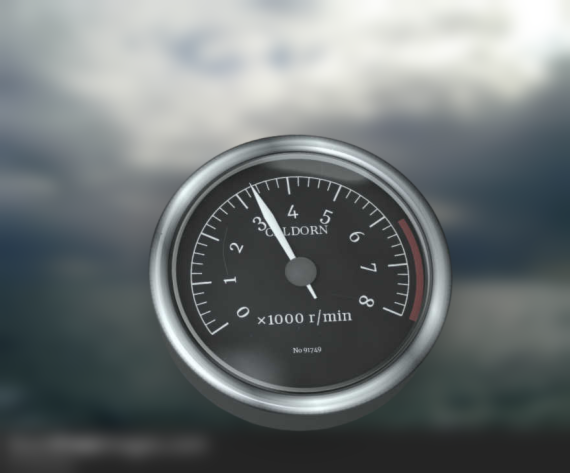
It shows {"value": 3300, "unit": "rpm"}
